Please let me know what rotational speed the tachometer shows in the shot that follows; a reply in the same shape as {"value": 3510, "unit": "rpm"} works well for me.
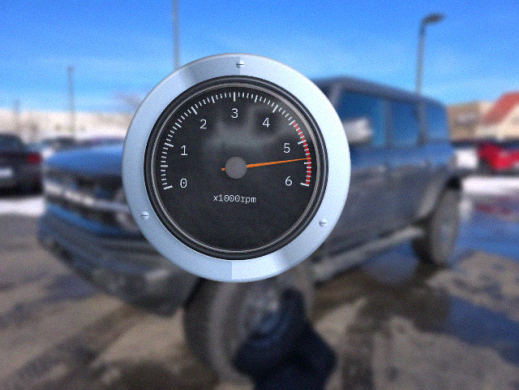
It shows {"value": 5400, "unit": "rpm"}
